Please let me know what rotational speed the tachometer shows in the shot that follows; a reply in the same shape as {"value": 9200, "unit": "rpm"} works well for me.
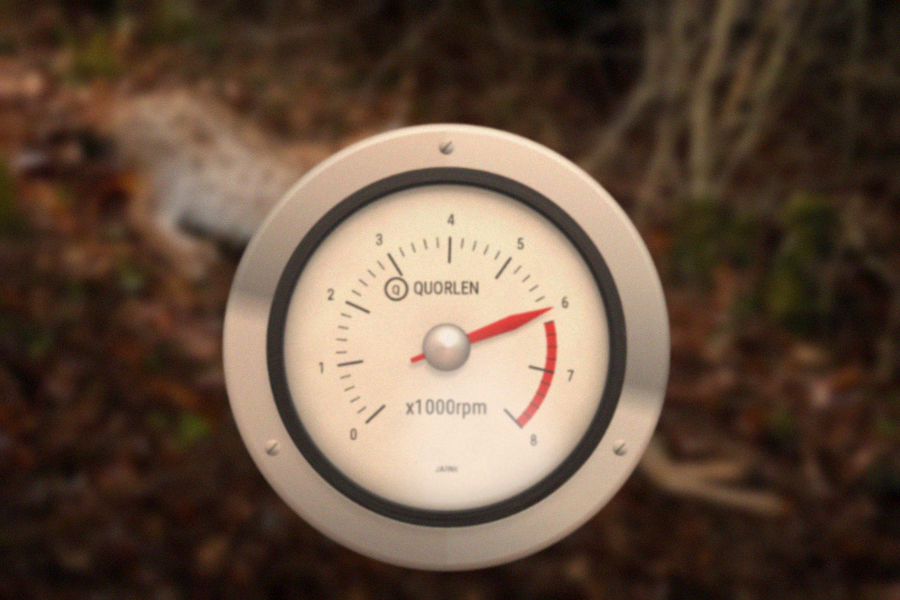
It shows {"value": 6000, "unit": "rpm"}
